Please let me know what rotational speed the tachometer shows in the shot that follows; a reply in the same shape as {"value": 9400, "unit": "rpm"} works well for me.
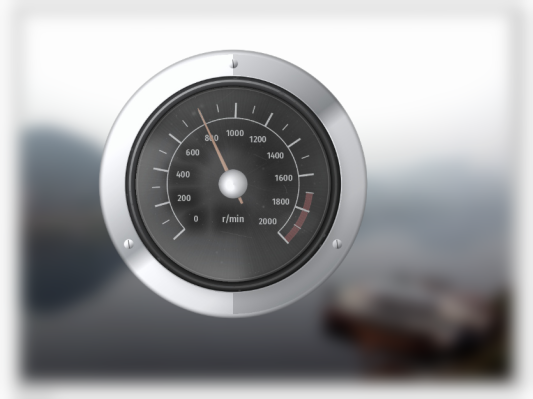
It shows {"value": 800, "unit": "rpm"}
